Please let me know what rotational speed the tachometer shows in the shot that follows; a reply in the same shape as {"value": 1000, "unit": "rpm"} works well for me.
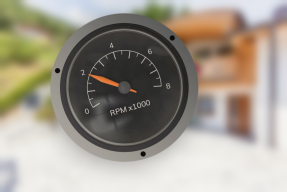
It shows {"value": 2000, "unit": "rpm"}
